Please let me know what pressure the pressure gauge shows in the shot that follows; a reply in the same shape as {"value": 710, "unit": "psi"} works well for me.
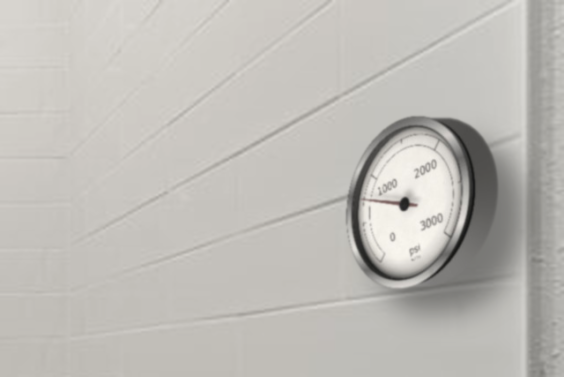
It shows {"value": 750, "unit": "psi"}
